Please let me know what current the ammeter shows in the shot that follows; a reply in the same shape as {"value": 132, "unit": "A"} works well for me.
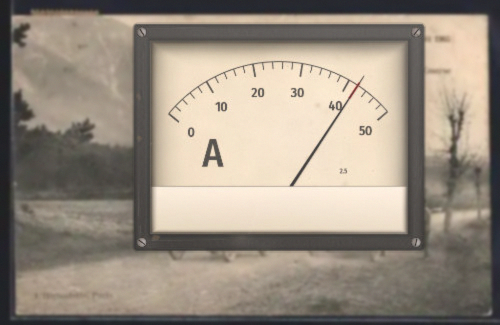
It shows {"value": 42, "unit": "A"}
